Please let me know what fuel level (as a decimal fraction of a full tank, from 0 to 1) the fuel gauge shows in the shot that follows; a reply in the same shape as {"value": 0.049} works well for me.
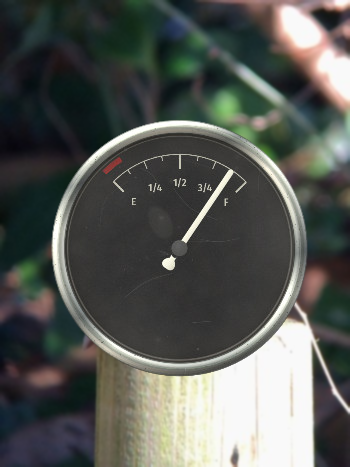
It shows {"value": 0.875}
